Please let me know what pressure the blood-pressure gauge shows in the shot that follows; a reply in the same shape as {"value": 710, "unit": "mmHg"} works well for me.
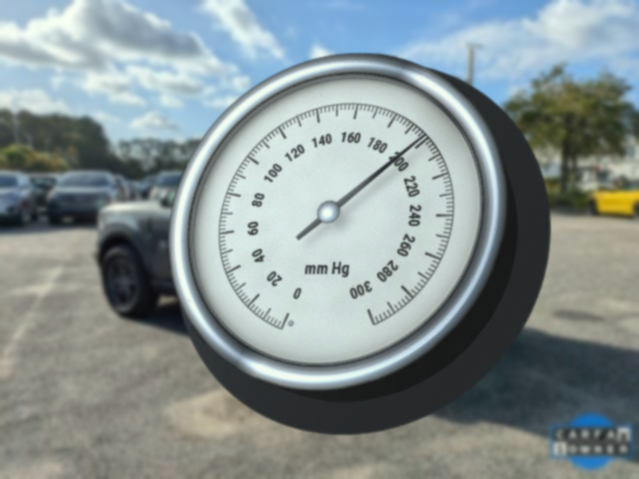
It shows {"value": 200, "unit": "mmHg"}
